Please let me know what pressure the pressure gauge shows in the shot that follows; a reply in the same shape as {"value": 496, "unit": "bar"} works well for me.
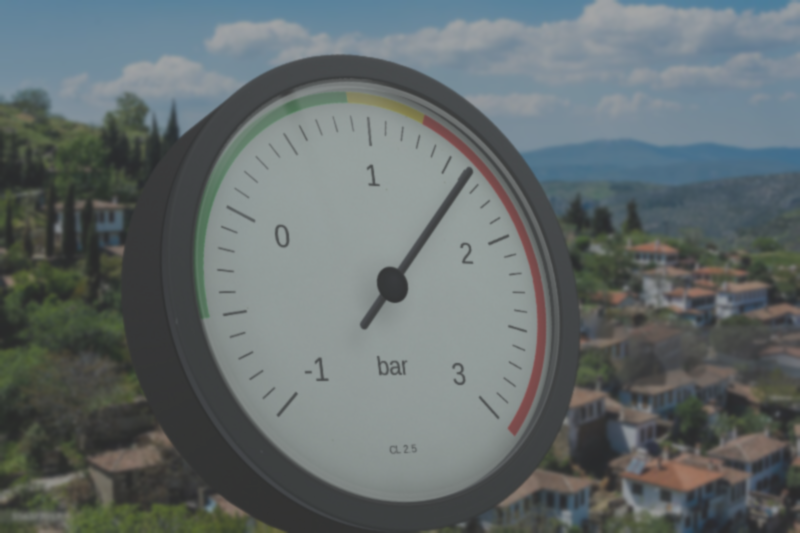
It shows {"value": 1.6, "unit": "bar"}
